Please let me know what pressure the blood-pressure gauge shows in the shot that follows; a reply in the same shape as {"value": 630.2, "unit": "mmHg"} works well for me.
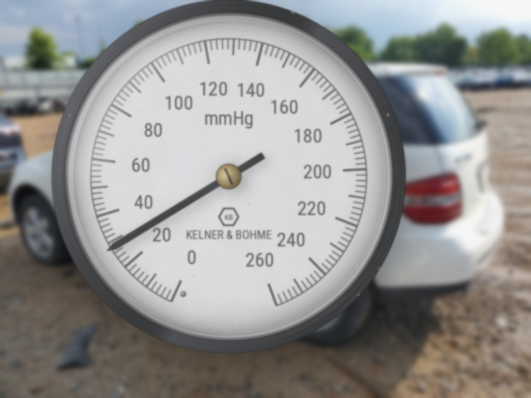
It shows {"value": 28, "unit": "mmHg"}
